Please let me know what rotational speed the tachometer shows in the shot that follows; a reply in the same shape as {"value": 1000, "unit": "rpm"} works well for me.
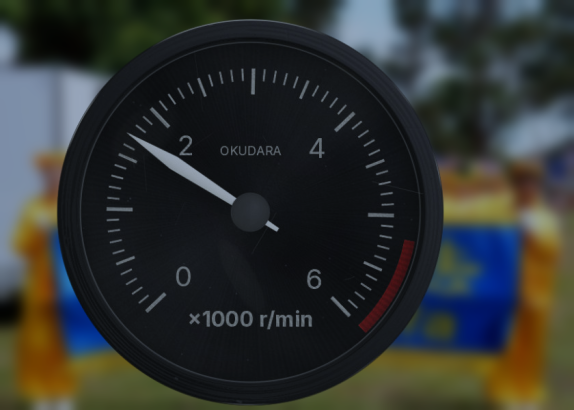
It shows {"value": 1700, "unit": "rpm"}
